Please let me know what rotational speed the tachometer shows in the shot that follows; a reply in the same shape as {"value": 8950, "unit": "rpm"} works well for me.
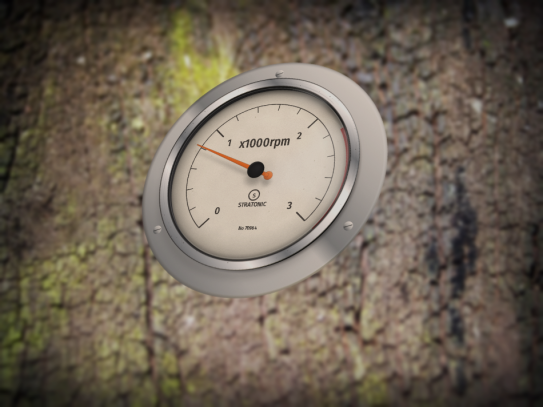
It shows {"value": 800, "unit": "rpm"}
